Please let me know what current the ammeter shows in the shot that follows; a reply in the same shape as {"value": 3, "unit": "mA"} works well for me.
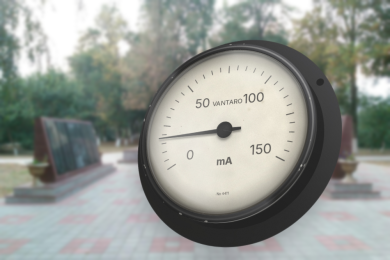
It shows {"value": 17.5, "unit": "mA"}
